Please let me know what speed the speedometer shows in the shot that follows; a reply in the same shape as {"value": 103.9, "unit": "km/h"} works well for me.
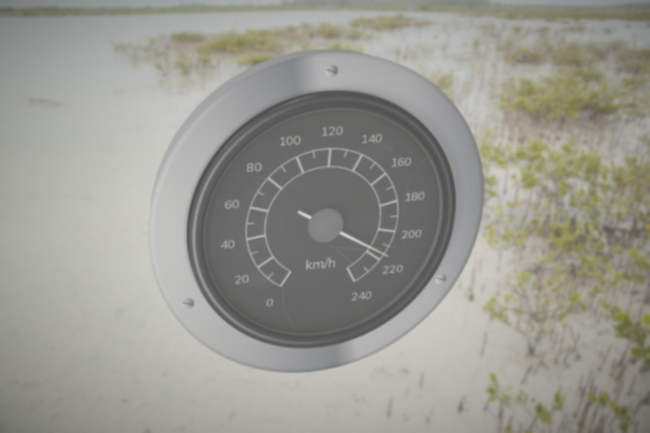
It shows {"value": 215, "unit": "km/h"}
